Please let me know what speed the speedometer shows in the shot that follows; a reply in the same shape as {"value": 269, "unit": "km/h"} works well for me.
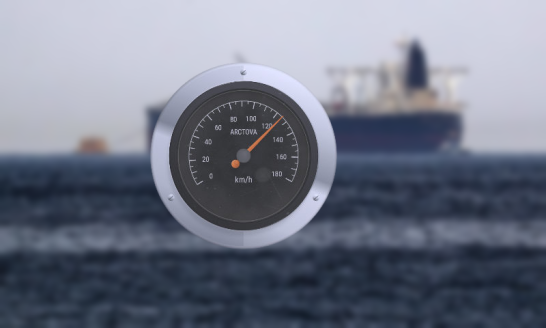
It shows {"value": 125, "unit": "km/h"}
